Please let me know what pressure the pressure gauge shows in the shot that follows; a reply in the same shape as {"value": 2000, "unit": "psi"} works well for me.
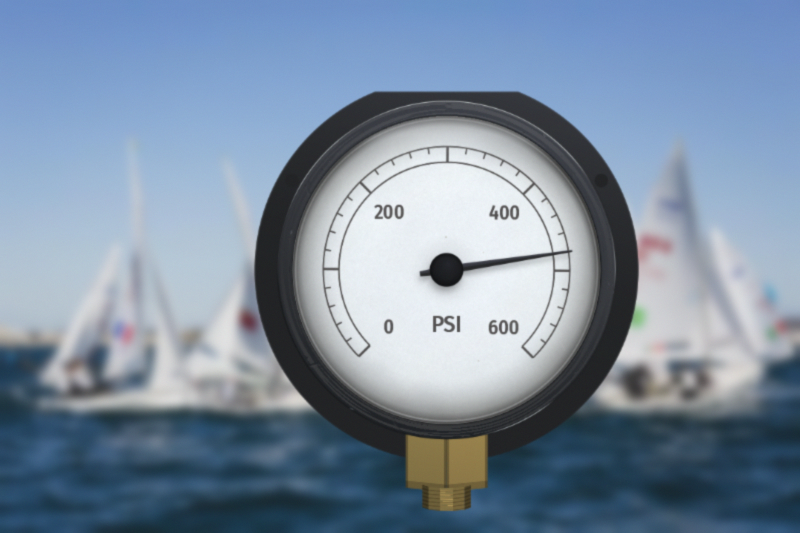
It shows {"value": 480, "unit": "psi"}
